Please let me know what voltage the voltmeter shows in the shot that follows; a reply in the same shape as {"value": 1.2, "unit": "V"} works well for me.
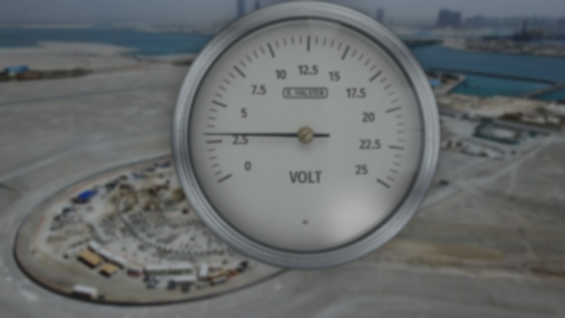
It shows {"value": 3, "unit": "V"}
